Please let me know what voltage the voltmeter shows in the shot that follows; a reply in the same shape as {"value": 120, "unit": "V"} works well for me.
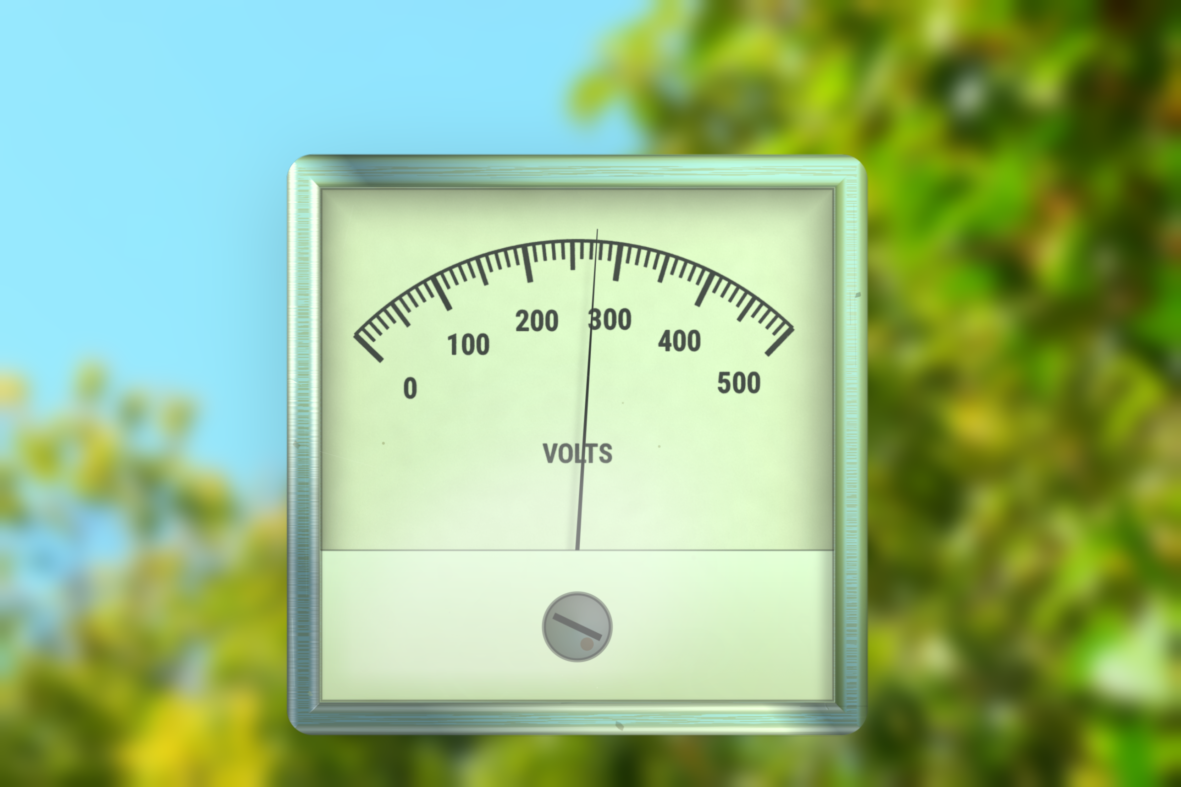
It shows {"value": 275, "unit": "V"}
